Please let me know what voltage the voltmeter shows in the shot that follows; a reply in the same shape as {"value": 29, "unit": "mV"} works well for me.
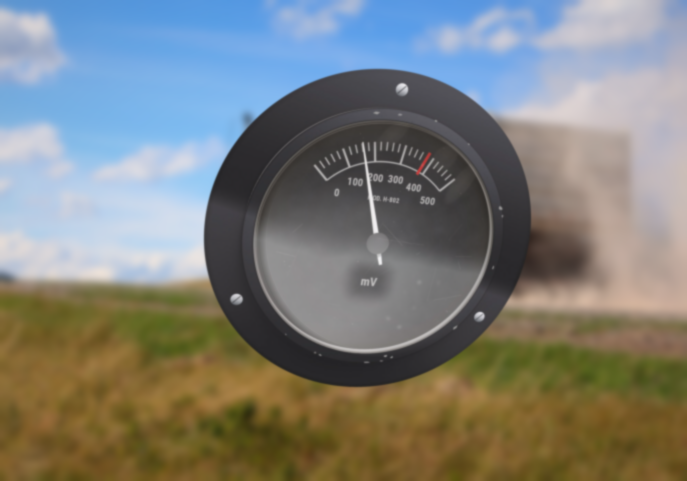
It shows {"value": 160, "unit": "mV"}
